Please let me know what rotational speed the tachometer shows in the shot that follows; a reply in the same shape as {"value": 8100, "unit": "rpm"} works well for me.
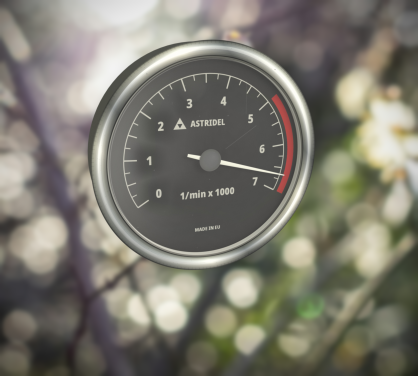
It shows {"value": 6625, "unit": "rpm"}
